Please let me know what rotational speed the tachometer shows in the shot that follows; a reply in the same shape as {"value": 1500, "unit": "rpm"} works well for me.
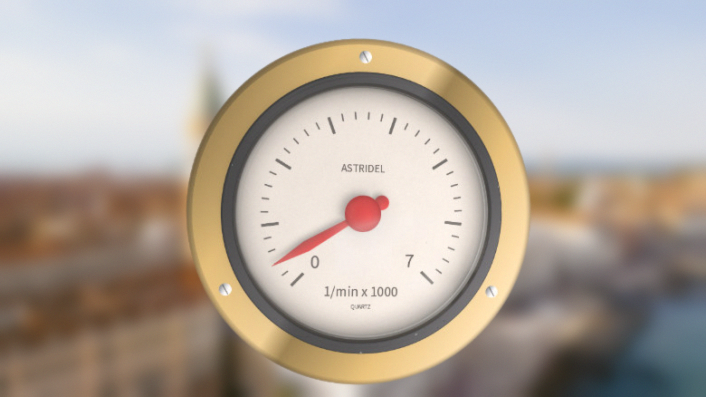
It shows {"value": 400, "unit": "rpm"}
